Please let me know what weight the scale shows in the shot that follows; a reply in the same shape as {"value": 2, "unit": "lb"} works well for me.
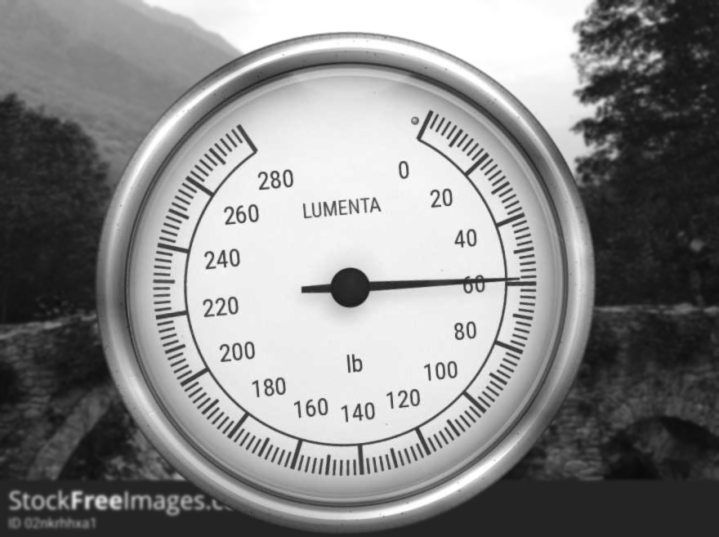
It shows {"value": 58, "unit": "lb"}
